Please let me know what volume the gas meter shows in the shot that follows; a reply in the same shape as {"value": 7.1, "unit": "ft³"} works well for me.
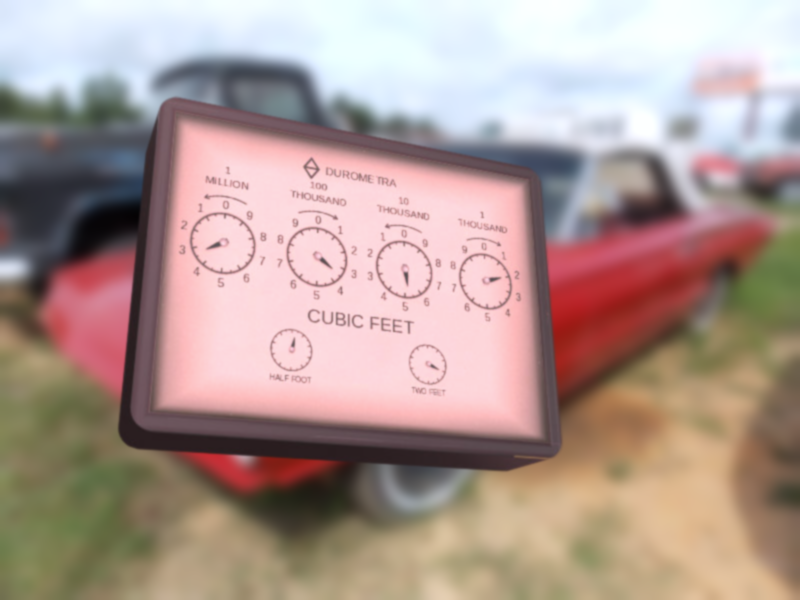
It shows {"value": 335200, "unit": "ft³"}
